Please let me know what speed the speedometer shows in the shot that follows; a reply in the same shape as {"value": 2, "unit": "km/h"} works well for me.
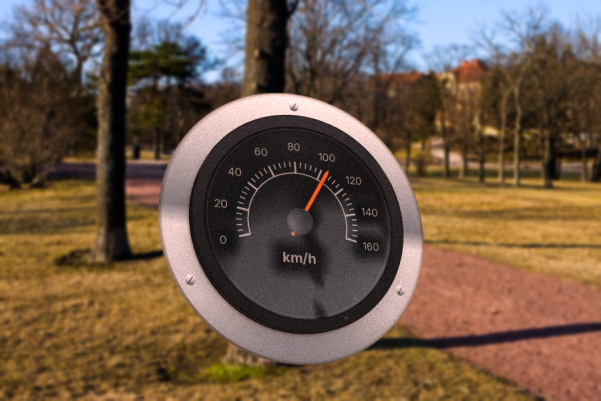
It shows {"value": 104, "unit": "km/h"}
